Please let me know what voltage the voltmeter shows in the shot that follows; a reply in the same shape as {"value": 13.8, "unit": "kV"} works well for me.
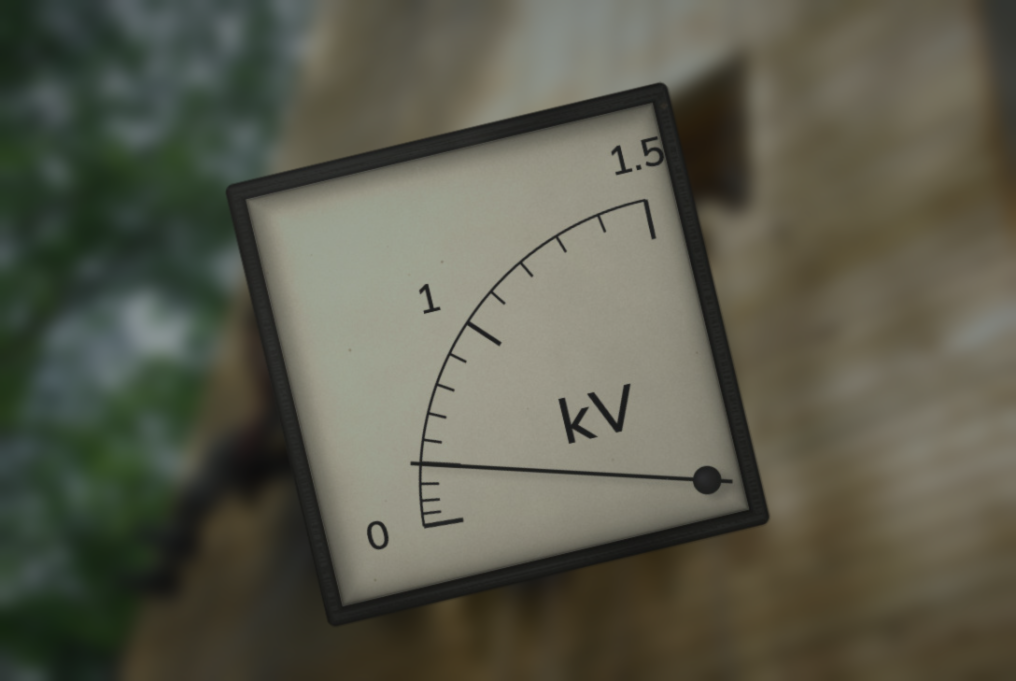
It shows {"value": 0.5, "unit": "kV"}
